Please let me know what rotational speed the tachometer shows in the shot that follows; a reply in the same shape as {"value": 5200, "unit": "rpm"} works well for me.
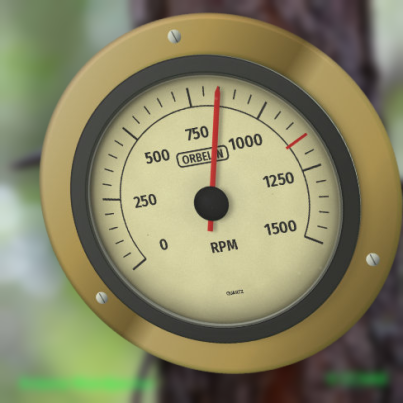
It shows {"value": 850, "unit": "rpm"}
